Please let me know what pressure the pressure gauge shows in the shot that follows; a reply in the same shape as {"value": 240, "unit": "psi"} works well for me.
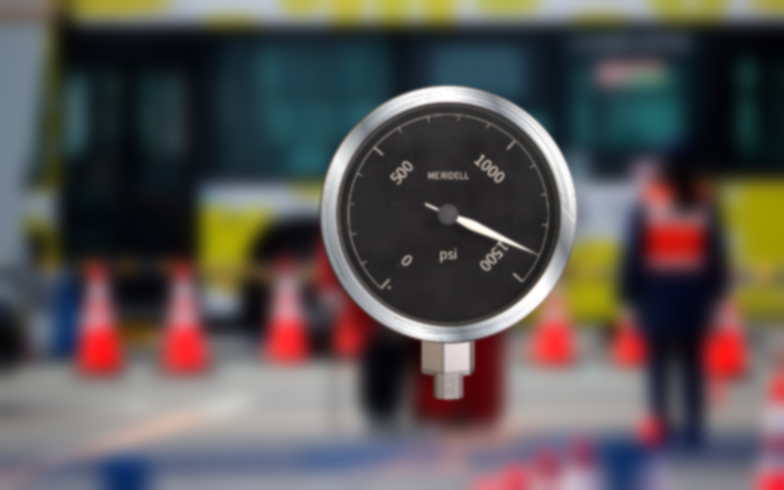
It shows {"value": 1400, "unit": "psi"}
